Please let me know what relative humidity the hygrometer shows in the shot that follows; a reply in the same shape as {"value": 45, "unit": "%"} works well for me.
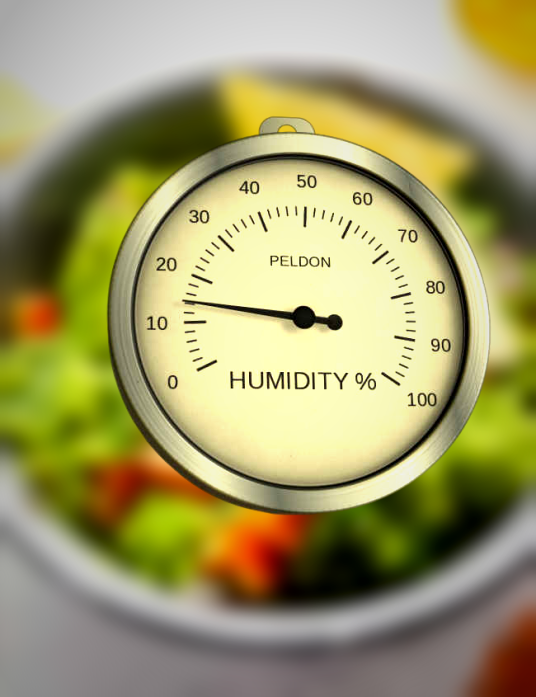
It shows {"value": 14, "unit": "%"}
